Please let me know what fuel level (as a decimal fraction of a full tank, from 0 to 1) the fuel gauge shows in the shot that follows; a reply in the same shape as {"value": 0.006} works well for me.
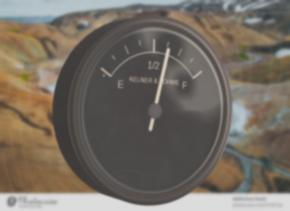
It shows {"value": 0.625}
